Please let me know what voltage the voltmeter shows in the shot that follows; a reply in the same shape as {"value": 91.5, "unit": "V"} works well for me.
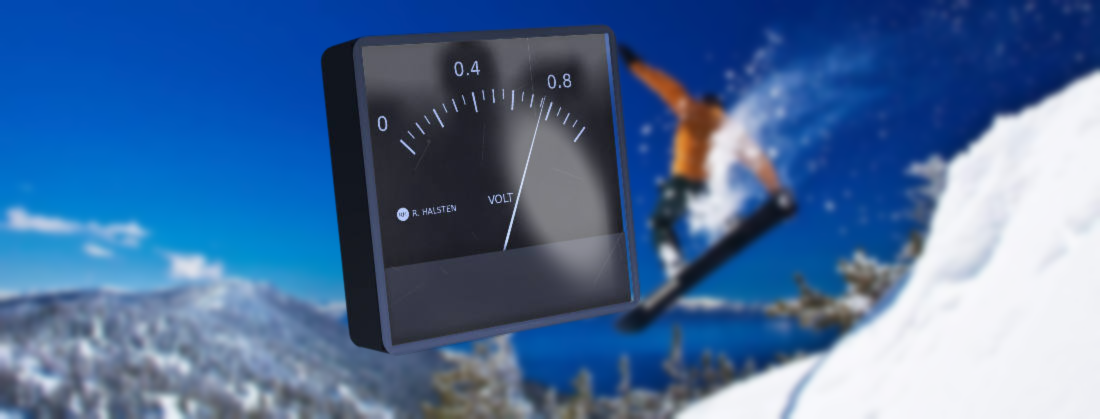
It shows {"value": 0.75, "unit": "V"}
